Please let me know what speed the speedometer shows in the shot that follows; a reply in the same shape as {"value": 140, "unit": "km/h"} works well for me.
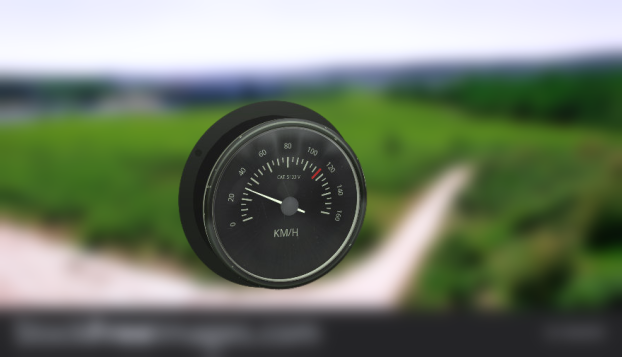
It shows {"value": 30, "unit": "km/h"}
